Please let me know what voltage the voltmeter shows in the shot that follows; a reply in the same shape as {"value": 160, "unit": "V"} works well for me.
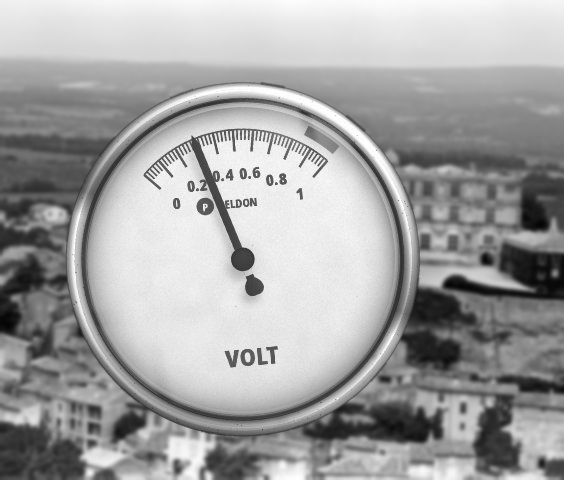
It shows {"value": 0.3, "unit": "V"}
